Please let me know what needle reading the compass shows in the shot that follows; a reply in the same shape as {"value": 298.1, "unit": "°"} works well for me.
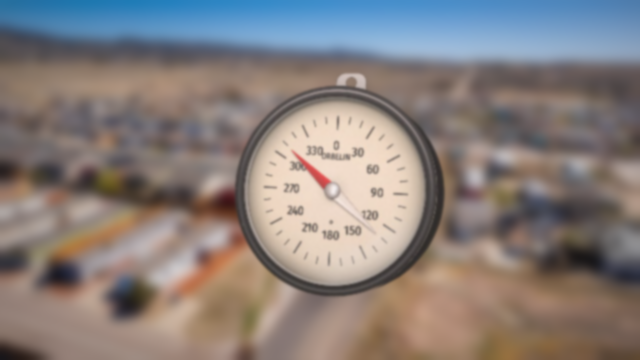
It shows {"value": 310, "unit": "°"}
